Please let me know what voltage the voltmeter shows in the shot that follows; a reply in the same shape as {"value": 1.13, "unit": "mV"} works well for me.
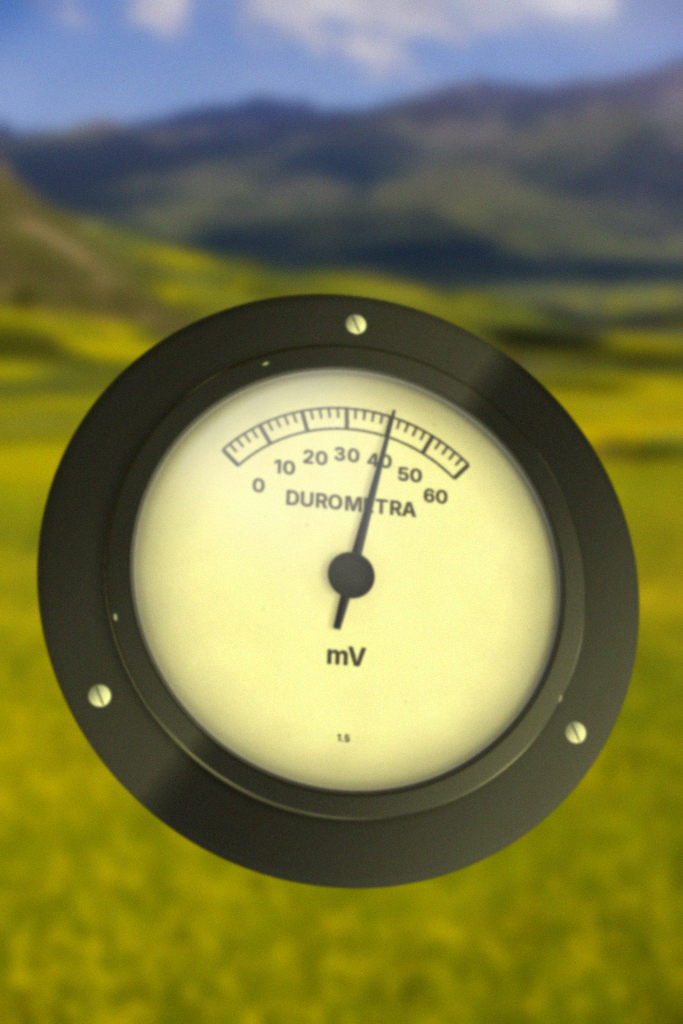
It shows {"value": 40, "unit": "mV"}
